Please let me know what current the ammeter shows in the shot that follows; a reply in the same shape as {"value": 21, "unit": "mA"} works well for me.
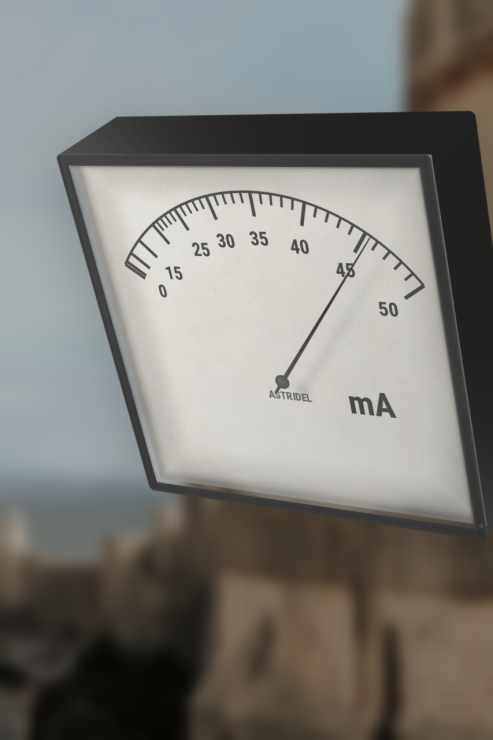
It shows {"value": 45.5, "unit": "mA"}
